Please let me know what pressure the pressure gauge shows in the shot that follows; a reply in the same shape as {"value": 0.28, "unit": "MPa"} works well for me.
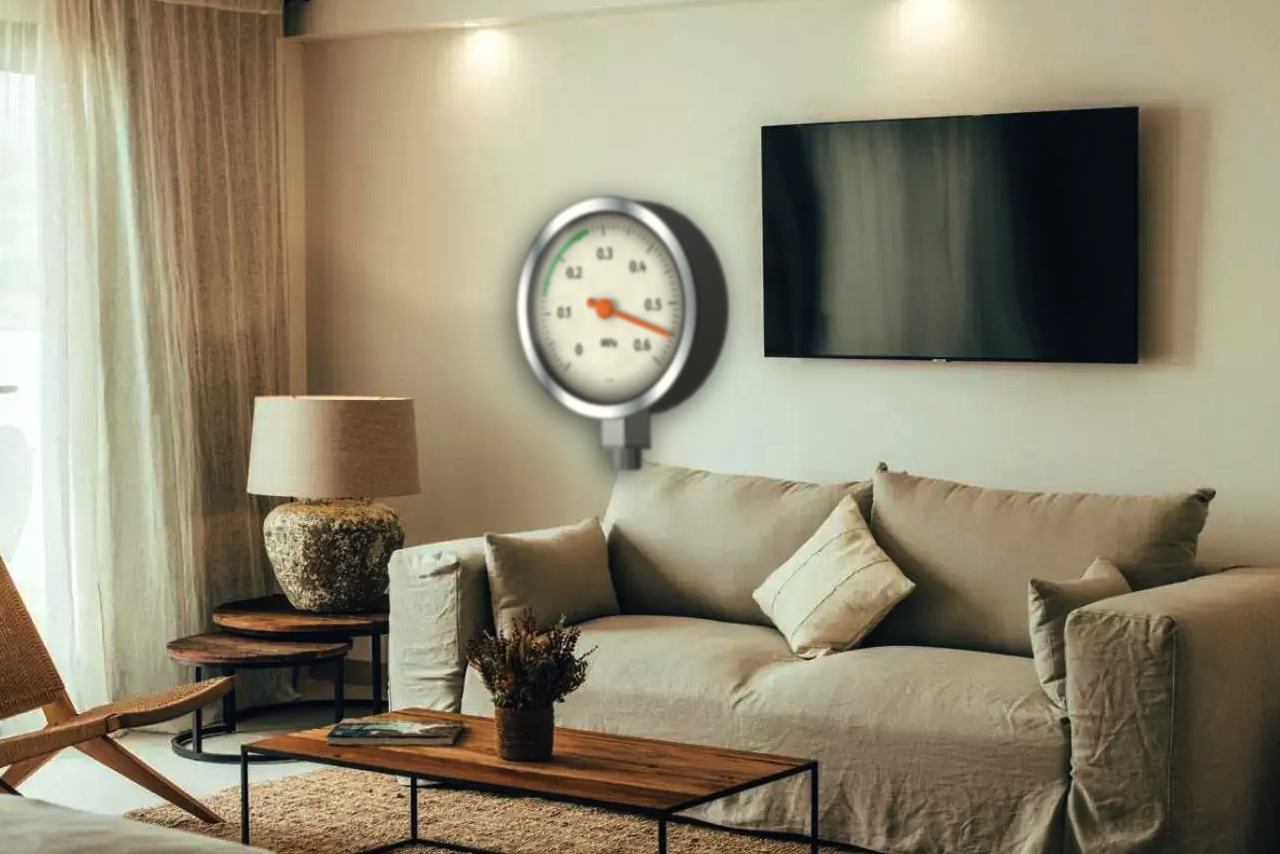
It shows {"value": 0.55, "unit": "MPa"}
